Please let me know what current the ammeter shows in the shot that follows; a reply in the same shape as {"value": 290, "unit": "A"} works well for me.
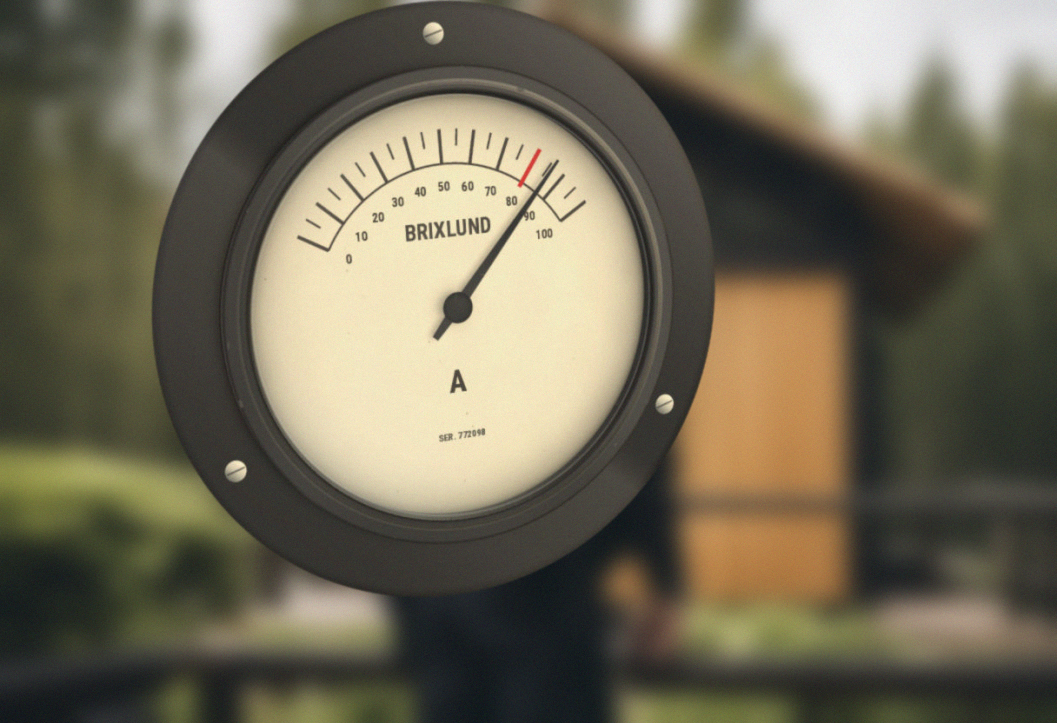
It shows {"value": 85, "unit": "A"}
